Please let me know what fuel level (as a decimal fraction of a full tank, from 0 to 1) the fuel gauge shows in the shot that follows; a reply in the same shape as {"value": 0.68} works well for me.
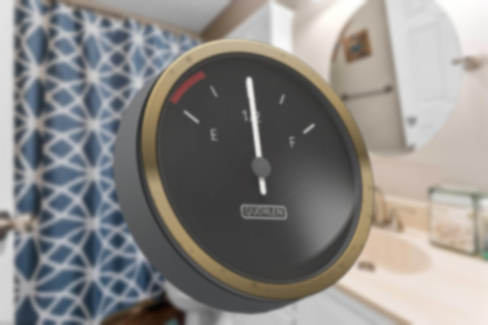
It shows {"value": 0.5}
